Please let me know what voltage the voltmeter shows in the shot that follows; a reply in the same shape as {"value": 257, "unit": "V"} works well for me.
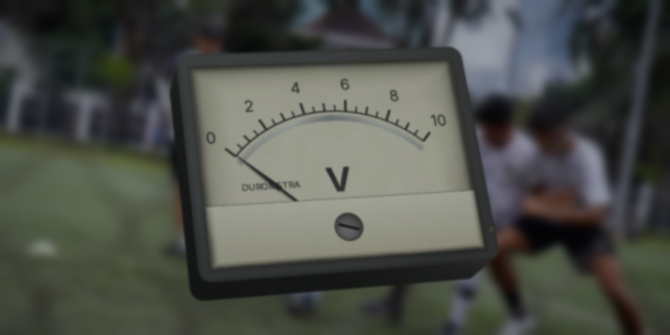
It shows {"value": 0, "unit": "V"}
